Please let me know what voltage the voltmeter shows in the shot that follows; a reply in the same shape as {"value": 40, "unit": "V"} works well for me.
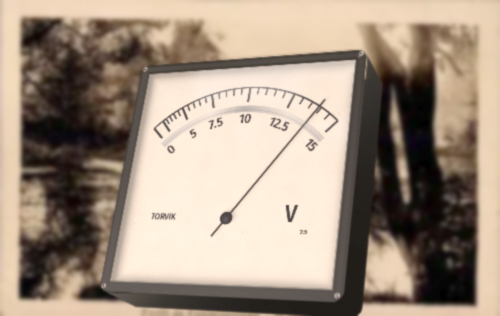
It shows {"value": 14, "unit": "V"}
